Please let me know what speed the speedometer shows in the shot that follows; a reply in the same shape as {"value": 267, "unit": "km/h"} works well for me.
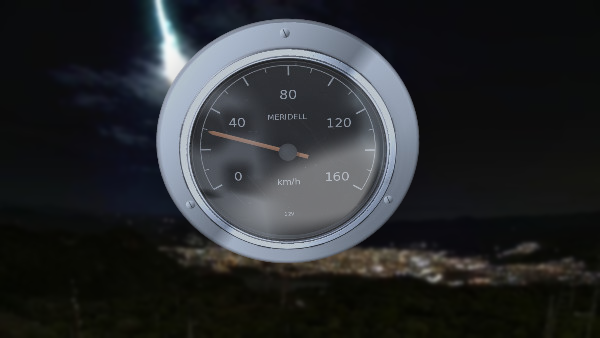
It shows {"value": 30, "unit": "km/h"}
